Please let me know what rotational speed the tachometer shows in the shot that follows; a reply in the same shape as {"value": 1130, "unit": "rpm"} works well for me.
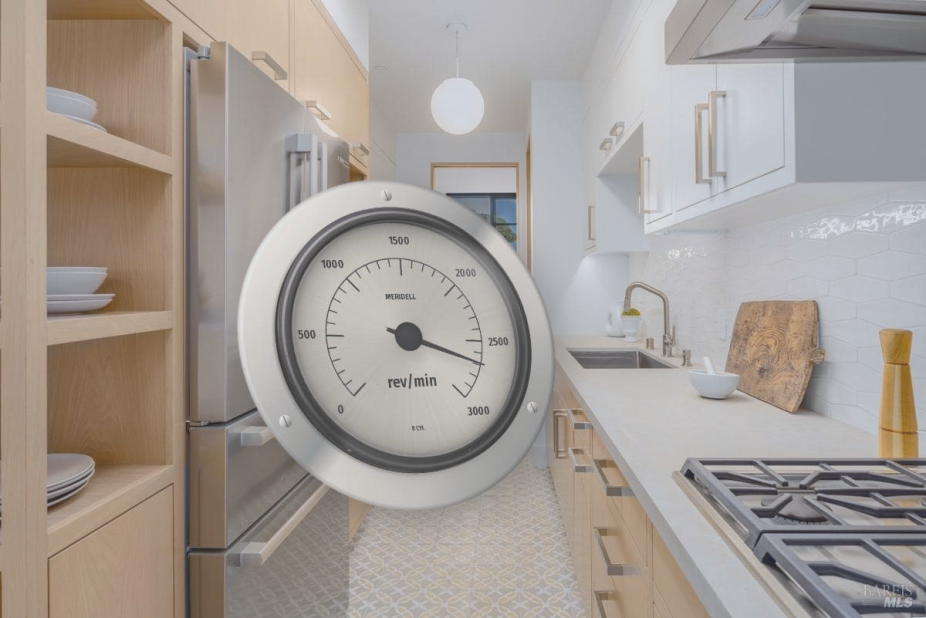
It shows {"value": 2700, "unit": "rpm"}
